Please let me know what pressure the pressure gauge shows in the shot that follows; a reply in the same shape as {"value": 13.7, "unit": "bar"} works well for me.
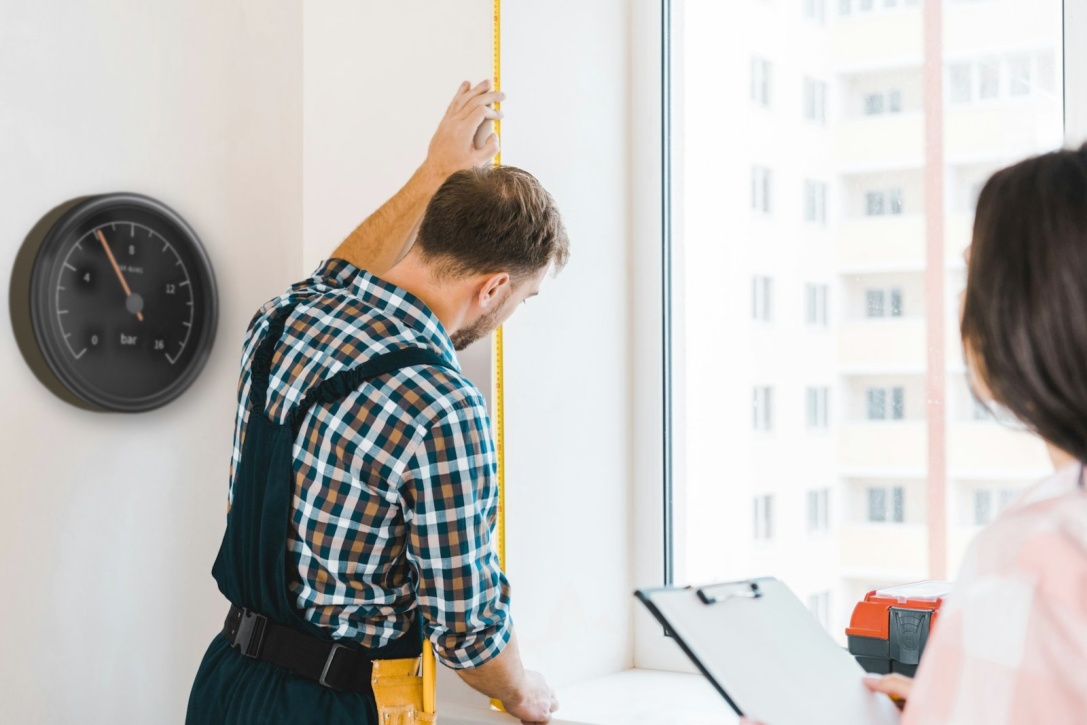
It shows {"value": 6, "unit": "bar"}
